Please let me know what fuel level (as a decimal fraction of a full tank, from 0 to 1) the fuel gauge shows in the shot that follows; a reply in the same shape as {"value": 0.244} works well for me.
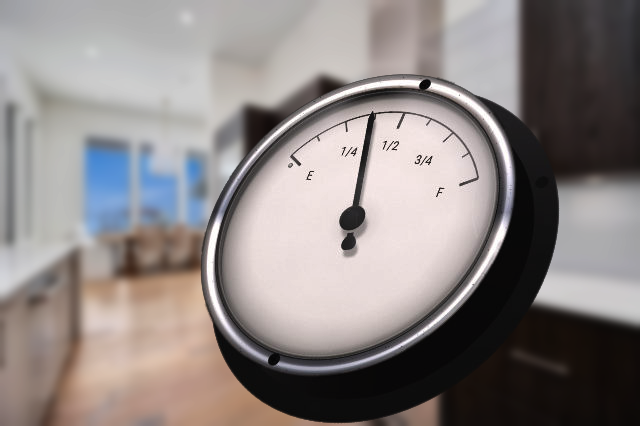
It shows {"value": 0.375}
